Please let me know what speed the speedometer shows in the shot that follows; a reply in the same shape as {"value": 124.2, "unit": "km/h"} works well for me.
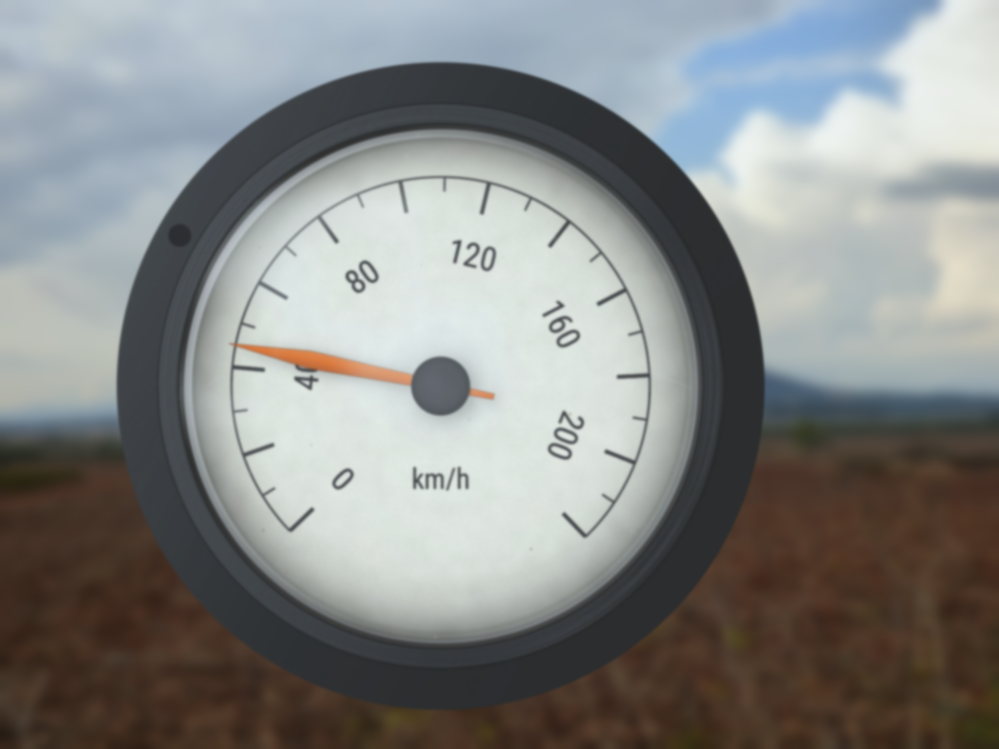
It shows {"value": 45, "unit": "km/h"}
